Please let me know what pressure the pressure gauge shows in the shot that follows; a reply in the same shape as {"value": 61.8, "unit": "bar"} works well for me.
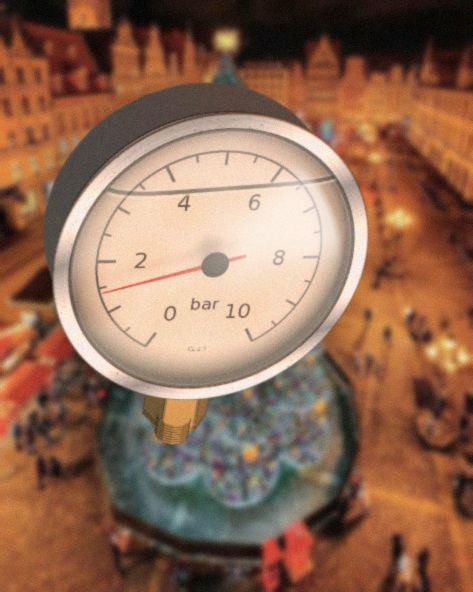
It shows {"value": 1.5, "unit": "bar"}
